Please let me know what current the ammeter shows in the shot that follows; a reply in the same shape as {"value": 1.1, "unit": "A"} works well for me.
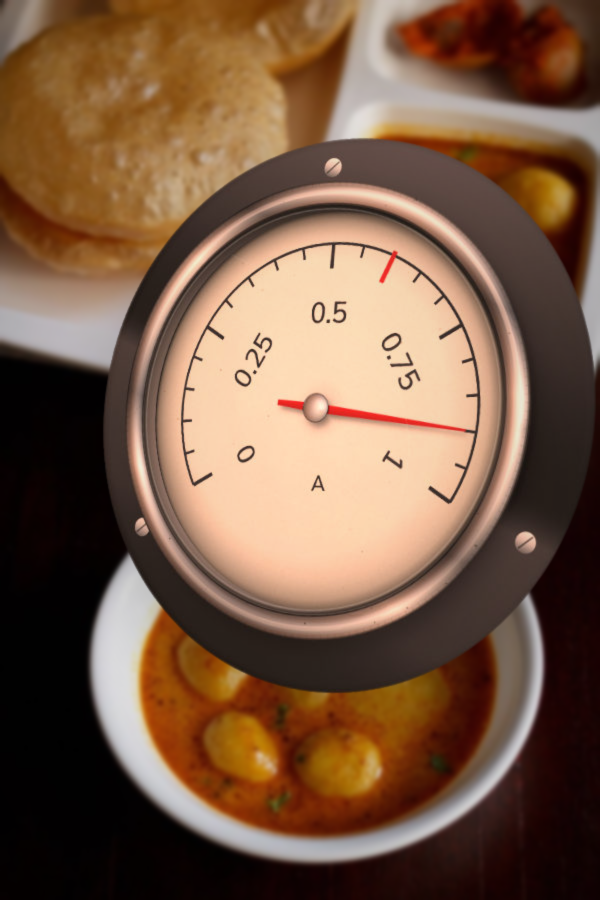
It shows {"value": 0.9, "unit": "A"}
